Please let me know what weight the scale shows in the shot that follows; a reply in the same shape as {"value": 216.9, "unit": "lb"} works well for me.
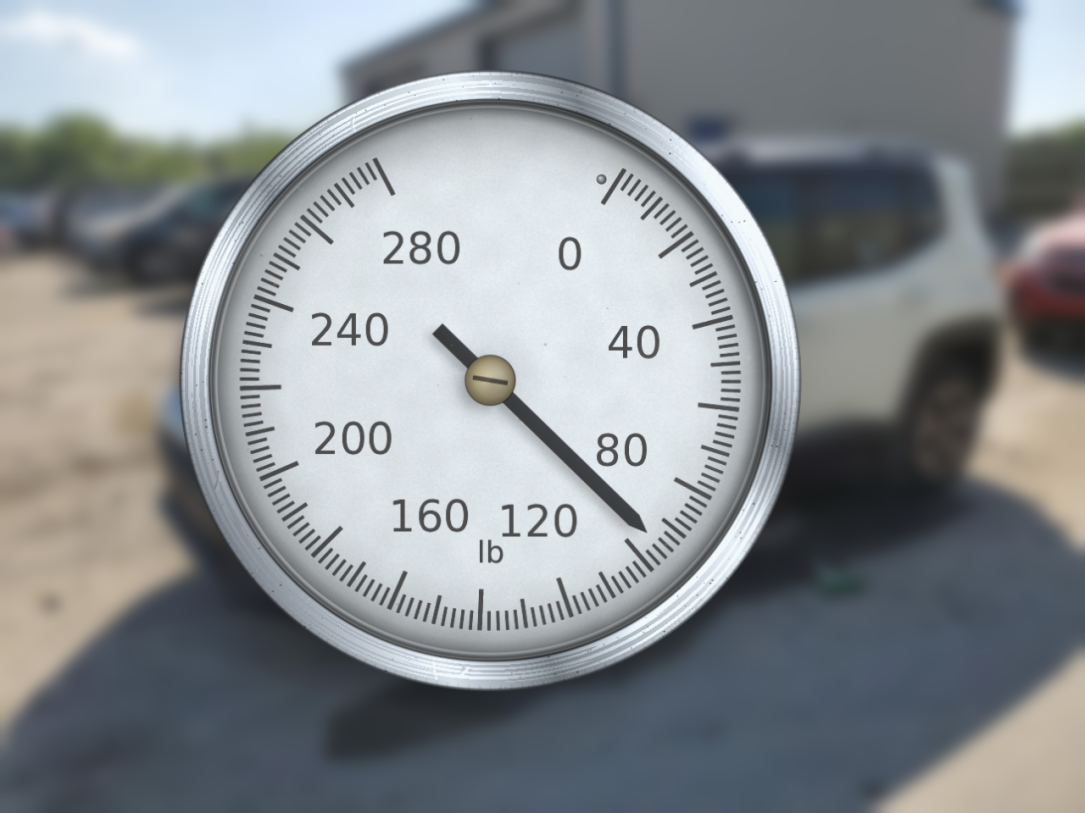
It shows {"value": 95, "unit": "lb"}
